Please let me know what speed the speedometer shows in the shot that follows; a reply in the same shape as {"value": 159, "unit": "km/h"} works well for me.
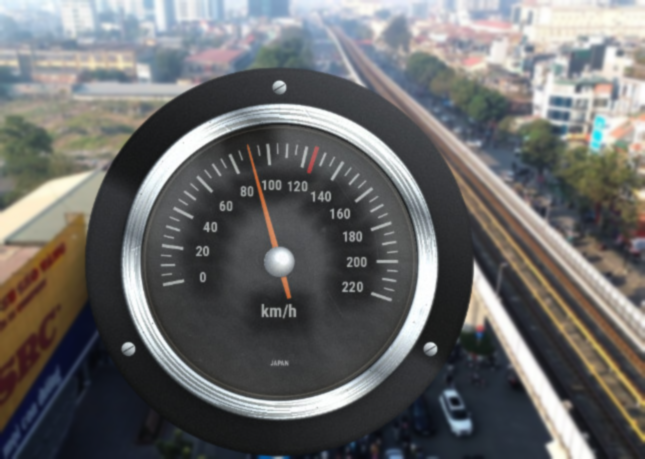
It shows {"value": 90, "unit": "km/h"}
